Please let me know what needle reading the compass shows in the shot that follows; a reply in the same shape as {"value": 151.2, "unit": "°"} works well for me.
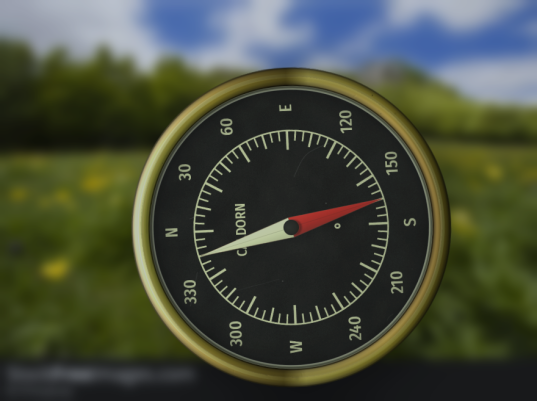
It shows {"value": 165, "unit": "°"}
